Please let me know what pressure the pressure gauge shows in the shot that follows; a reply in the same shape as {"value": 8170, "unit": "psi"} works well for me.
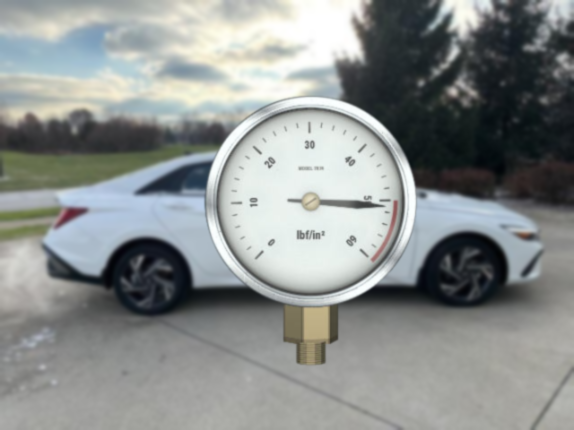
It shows {"value": 51, "unit": "psi"}
